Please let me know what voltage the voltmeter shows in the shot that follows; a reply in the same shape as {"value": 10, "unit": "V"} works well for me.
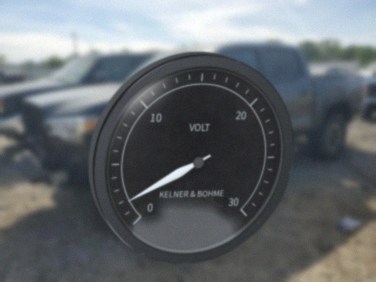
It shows {"value": 2, "unit": "V"}
